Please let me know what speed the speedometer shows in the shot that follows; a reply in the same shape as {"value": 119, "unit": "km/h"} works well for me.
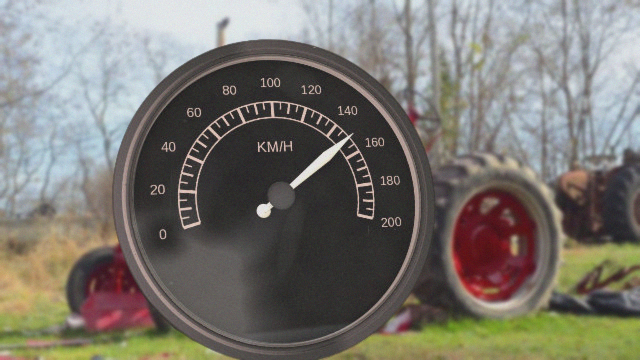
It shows {"value": 150, "unit": "km/h"}
